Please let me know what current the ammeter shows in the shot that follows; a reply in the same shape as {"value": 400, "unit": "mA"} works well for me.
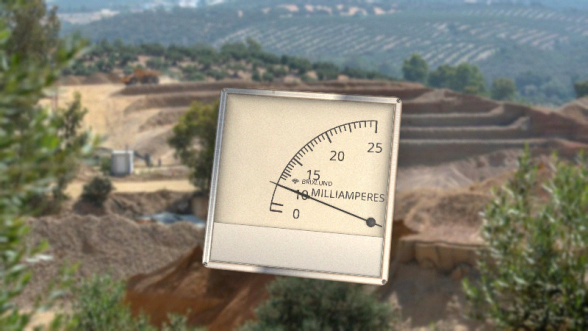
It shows {"value": 10, "unit": "mA"}
